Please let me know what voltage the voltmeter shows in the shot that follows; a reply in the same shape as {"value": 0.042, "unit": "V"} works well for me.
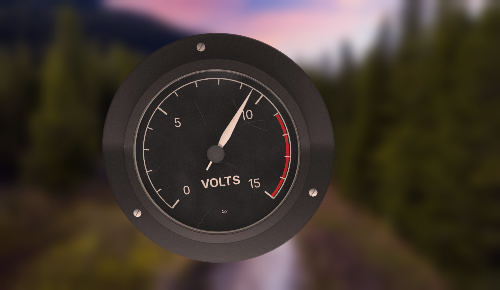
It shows {"value": 9.5, "unit": "V"}
